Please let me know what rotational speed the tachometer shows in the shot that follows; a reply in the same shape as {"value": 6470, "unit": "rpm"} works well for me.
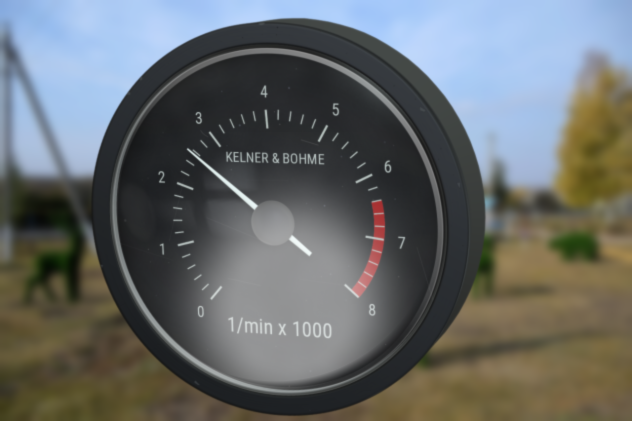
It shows {"value": 2600, "unit": "rpm"}
